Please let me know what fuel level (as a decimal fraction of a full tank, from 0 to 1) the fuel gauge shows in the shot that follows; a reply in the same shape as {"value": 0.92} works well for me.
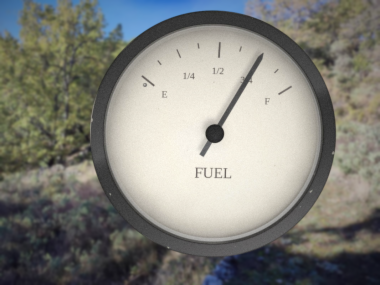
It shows {"value": 0.75}
